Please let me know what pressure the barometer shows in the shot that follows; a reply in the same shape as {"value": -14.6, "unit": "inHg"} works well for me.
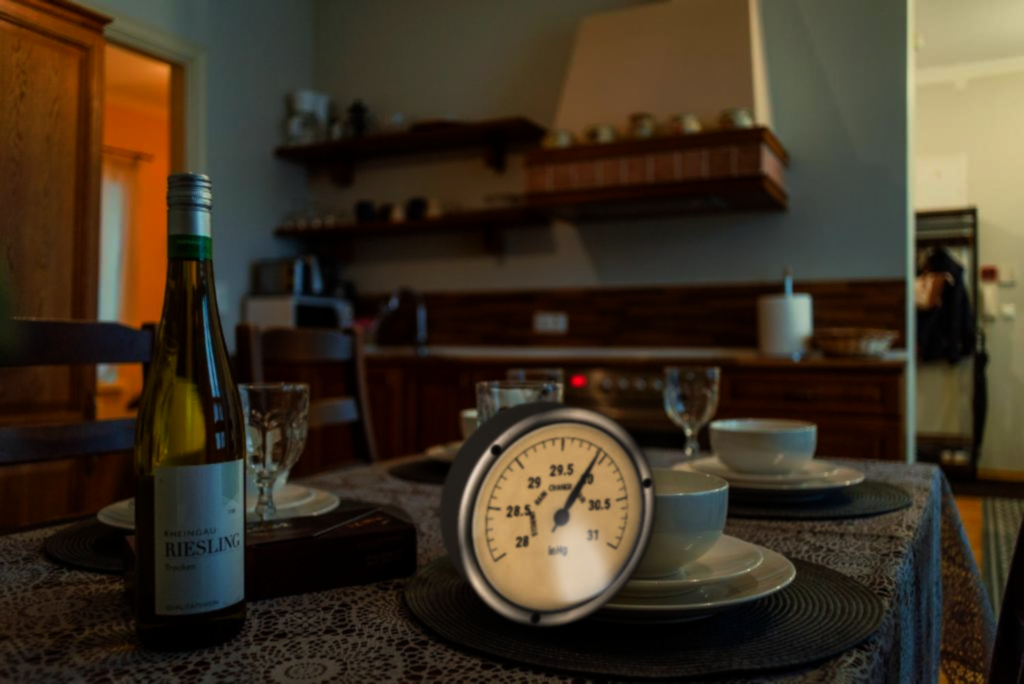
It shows {"value": 29.9, "unit": "inHg"}
